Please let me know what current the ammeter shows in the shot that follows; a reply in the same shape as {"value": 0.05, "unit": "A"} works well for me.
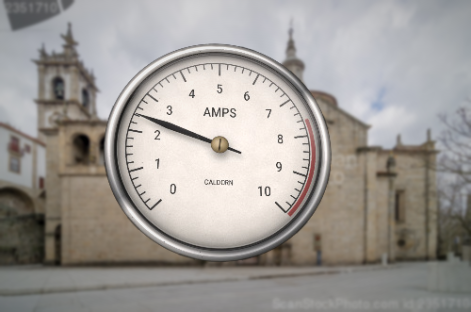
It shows {"value": 2.4, "unit": "A"}
